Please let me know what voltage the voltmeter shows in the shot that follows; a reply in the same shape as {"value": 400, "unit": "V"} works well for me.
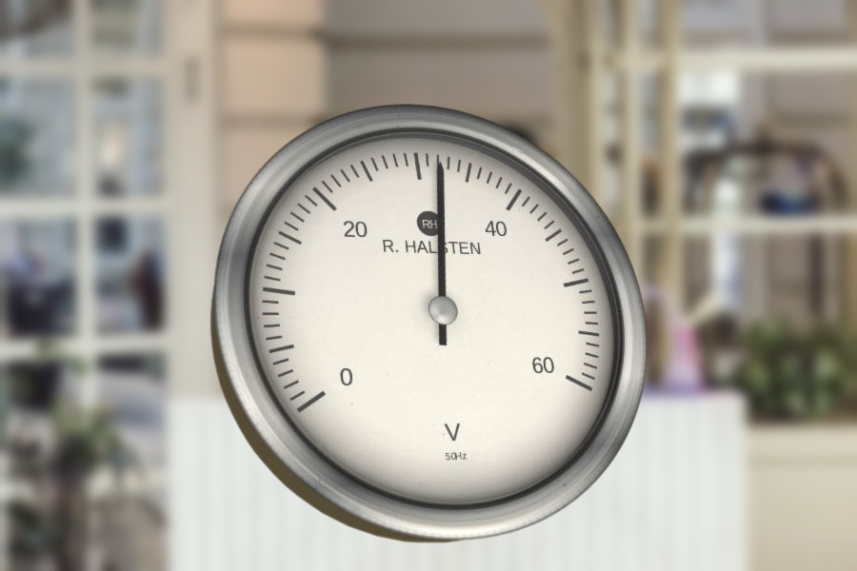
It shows {"value": 32, "unit": "V"}
